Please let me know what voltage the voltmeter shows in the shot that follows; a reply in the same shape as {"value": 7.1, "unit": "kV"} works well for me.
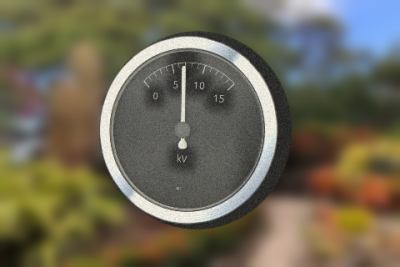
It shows {"value": 7, "unit": "kV"}
